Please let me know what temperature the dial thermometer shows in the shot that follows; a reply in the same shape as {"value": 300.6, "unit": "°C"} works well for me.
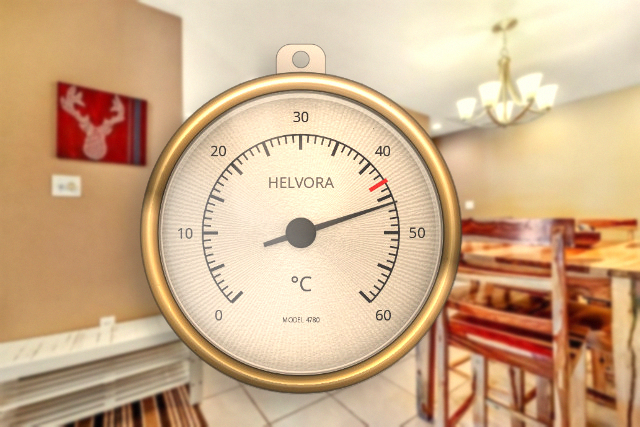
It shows {"value": 46, "unit": "°C"}
